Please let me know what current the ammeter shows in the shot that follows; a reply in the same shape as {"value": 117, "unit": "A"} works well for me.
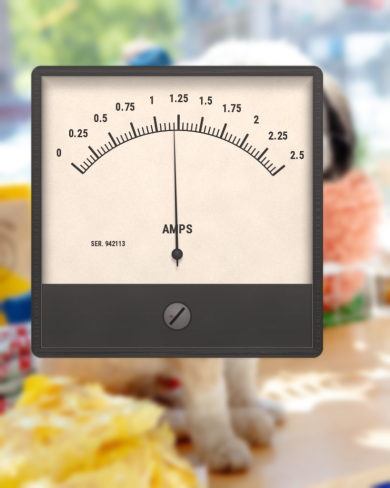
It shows {"value": 1.2, "unit": "A"}
